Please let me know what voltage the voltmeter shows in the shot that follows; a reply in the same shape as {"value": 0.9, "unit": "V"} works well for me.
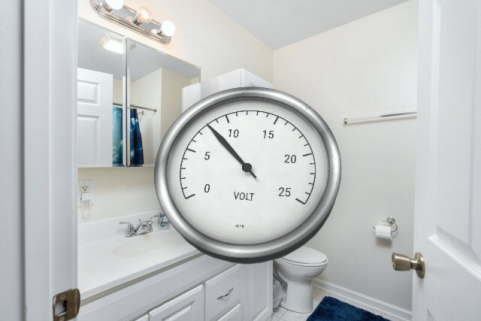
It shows {"value": 8, "unit": "V"}
